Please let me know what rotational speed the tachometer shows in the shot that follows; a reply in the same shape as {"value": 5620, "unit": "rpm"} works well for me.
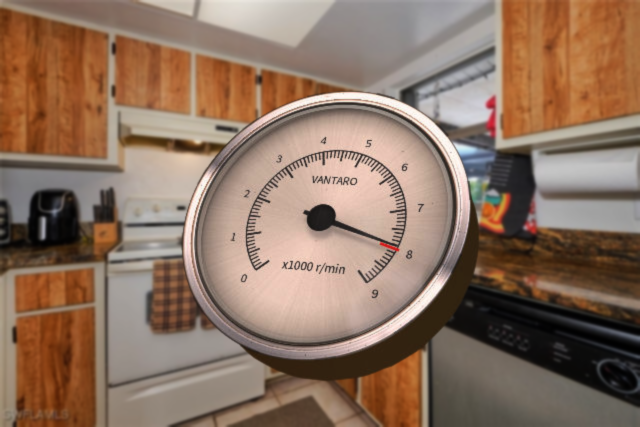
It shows {"value": 8000, "unit": "rpm"}
